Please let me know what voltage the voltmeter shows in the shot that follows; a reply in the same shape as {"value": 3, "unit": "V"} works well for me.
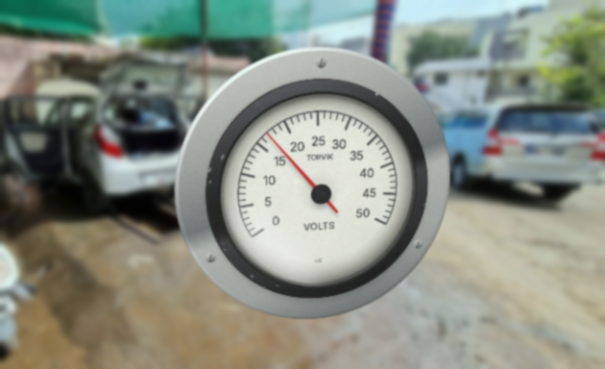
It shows {"value": 17, "unit": "V"}
